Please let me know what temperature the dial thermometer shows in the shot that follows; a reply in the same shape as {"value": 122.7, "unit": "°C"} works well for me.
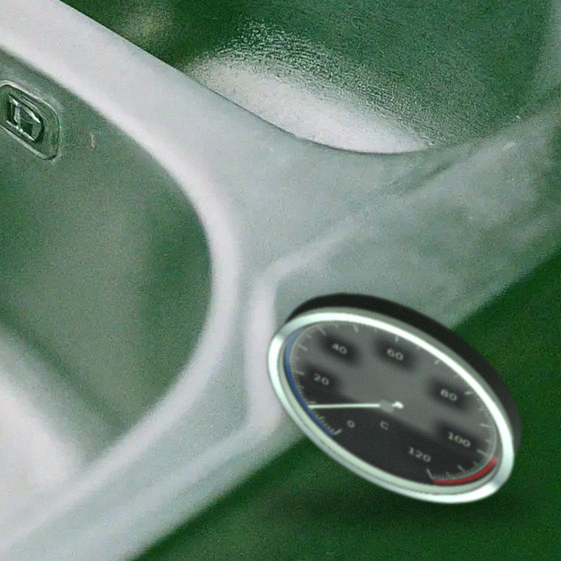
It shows {"value": 10, "unit": "°C"}
